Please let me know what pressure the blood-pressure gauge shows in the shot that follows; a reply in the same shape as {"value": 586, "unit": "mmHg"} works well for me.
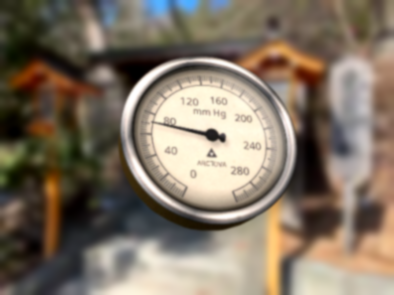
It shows {"value": 70, "unit": "mmHg"}
